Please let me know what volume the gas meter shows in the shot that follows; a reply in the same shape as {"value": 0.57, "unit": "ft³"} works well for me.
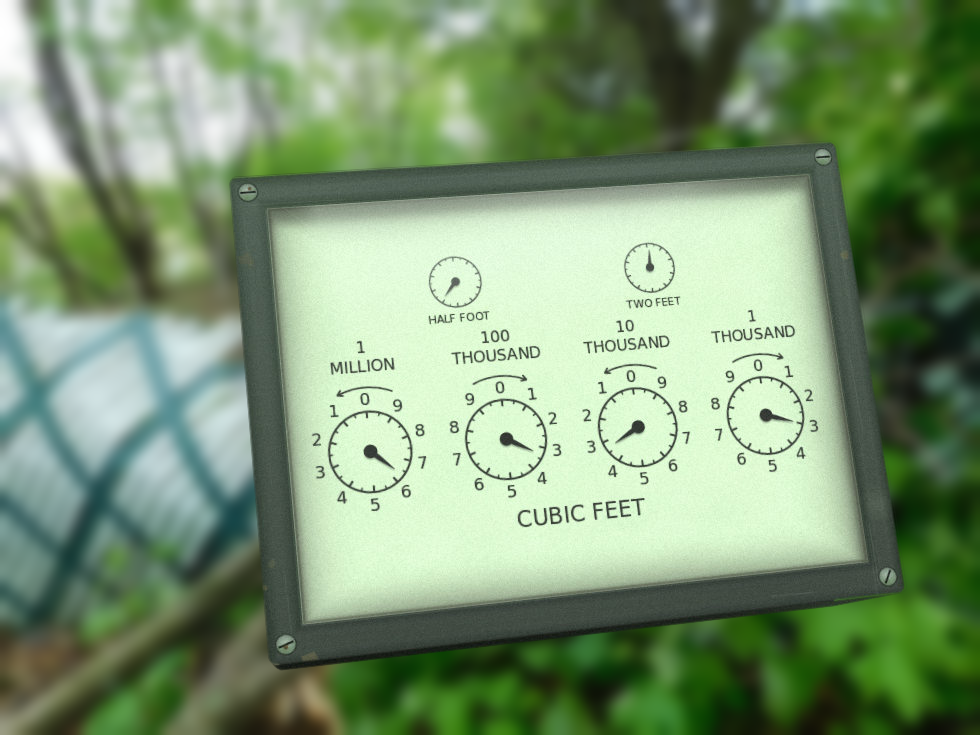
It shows {"value": 633300, "unit": "ft³"}
